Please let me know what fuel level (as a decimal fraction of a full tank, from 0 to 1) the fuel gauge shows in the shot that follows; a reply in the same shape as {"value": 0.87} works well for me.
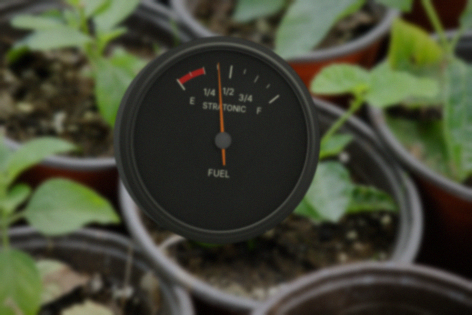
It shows {"value": 0.375}
